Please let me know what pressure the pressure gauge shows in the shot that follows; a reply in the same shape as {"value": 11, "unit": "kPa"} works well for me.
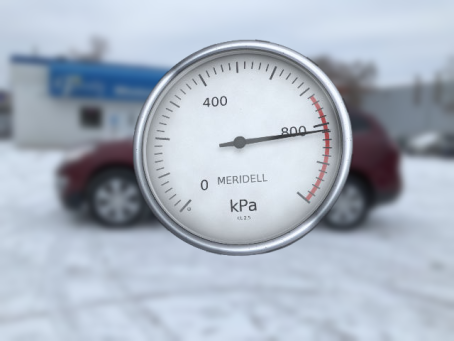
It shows {"value": 820, "unit": "kPa"}
